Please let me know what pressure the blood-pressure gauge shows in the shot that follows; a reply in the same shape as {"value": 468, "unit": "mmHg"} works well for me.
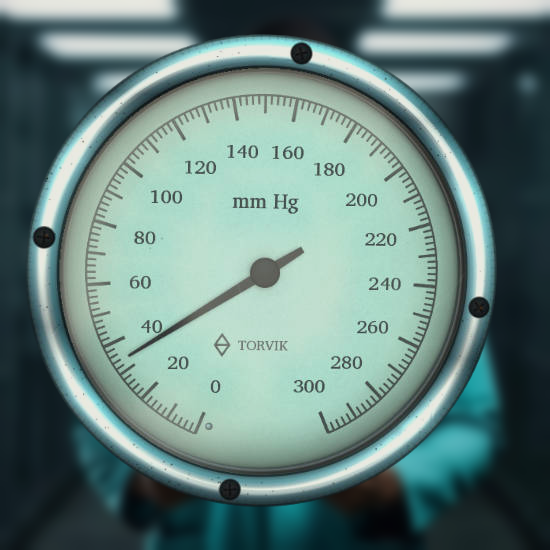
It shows {"value": 34, "unit": "mmHg"}
